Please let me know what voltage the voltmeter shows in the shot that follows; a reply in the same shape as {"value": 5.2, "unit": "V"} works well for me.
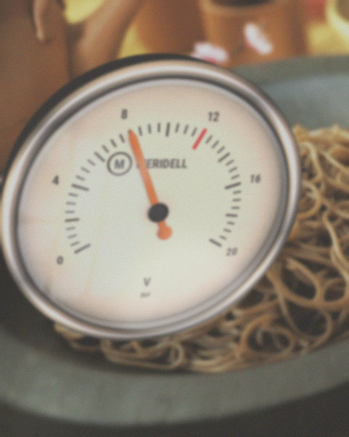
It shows {"value": 8, "unit": "V"}
